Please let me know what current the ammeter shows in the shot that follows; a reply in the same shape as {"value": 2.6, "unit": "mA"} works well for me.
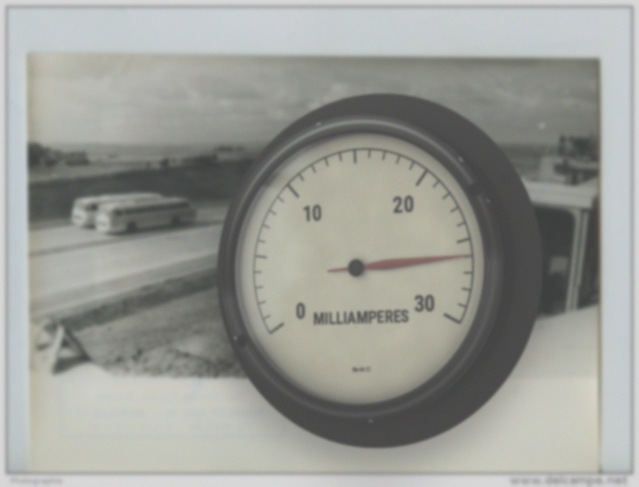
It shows {"value": 26, "unit": "mA"}
